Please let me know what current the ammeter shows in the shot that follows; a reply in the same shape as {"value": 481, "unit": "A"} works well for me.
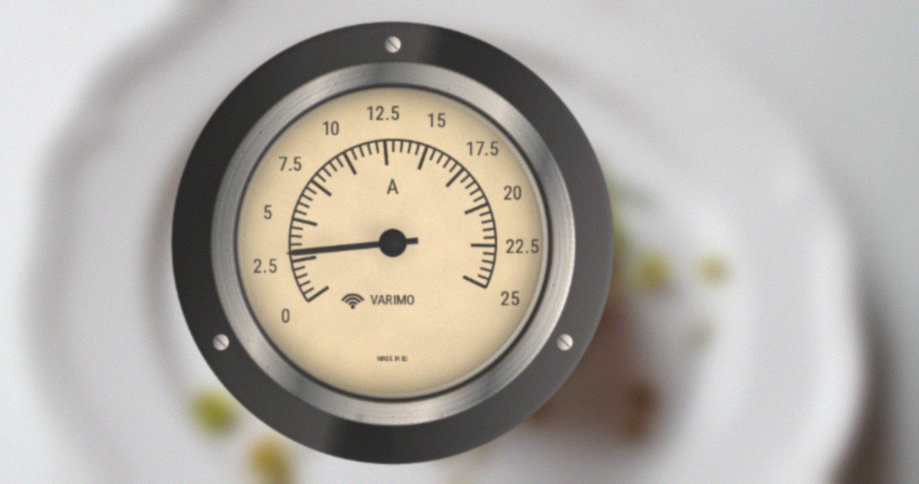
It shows {"value": 3, "unit": "A"}
